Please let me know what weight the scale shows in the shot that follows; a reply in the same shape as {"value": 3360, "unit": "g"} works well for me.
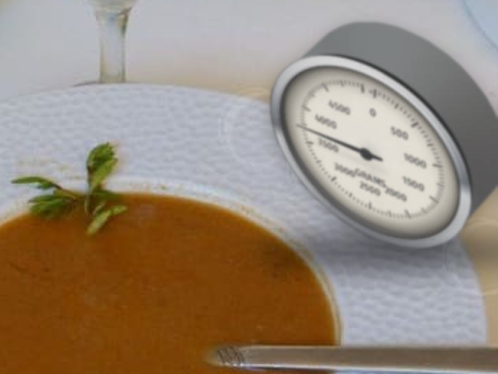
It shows {"value": 3750, "unit": "g"}
